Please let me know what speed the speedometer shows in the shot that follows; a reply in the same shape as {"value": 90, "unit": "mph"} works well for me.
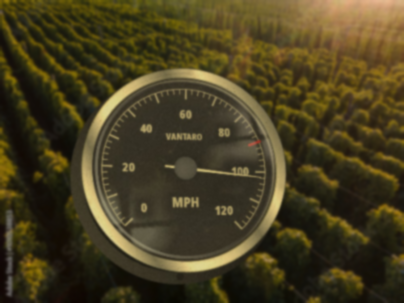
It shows {"value": 102, "unit": "mph"}
